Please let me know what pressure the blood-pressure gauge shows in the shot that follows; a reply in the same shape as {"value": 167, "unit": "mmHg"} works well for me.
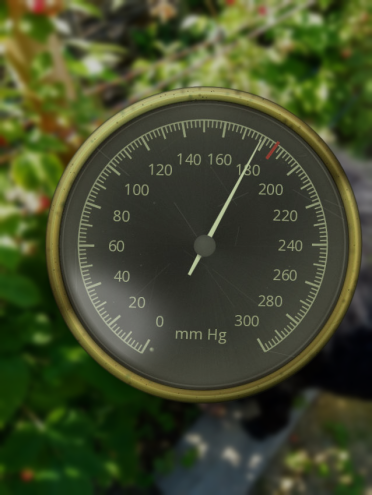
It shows {"value": 178, "unit": "mmHg"}
